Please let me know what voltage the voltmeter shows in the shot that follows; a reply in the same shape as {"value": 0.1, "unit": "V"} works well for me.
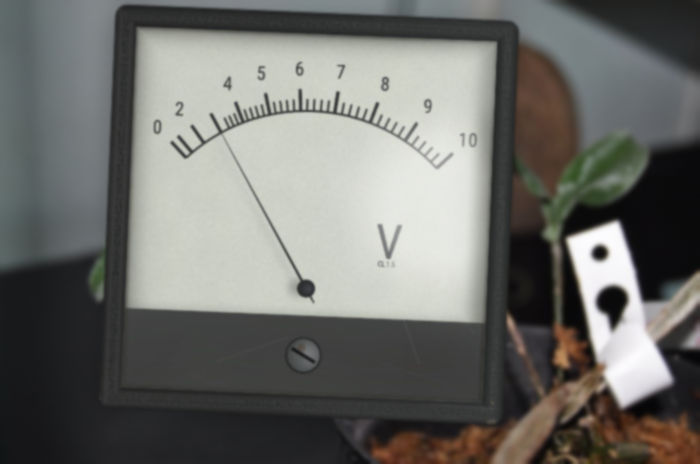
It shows {"value": 3, "unit": "V"}
